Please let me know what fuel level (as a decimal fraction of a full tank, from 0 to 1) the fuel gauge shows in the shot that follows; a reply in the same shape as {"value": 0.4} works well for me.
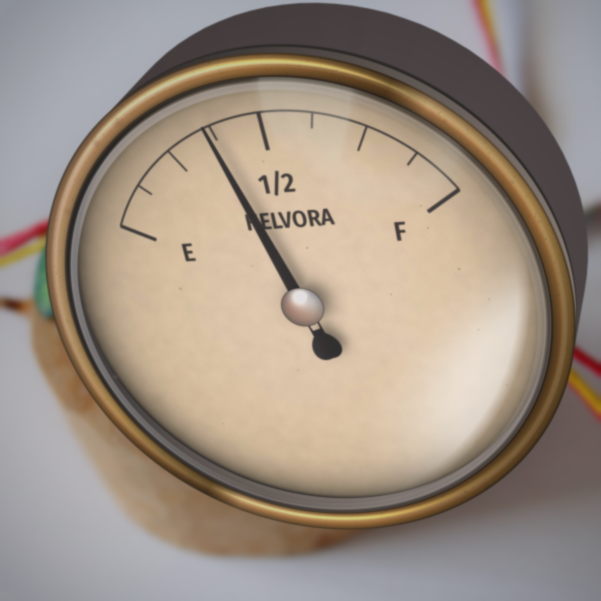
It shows {"value": 0.375}
